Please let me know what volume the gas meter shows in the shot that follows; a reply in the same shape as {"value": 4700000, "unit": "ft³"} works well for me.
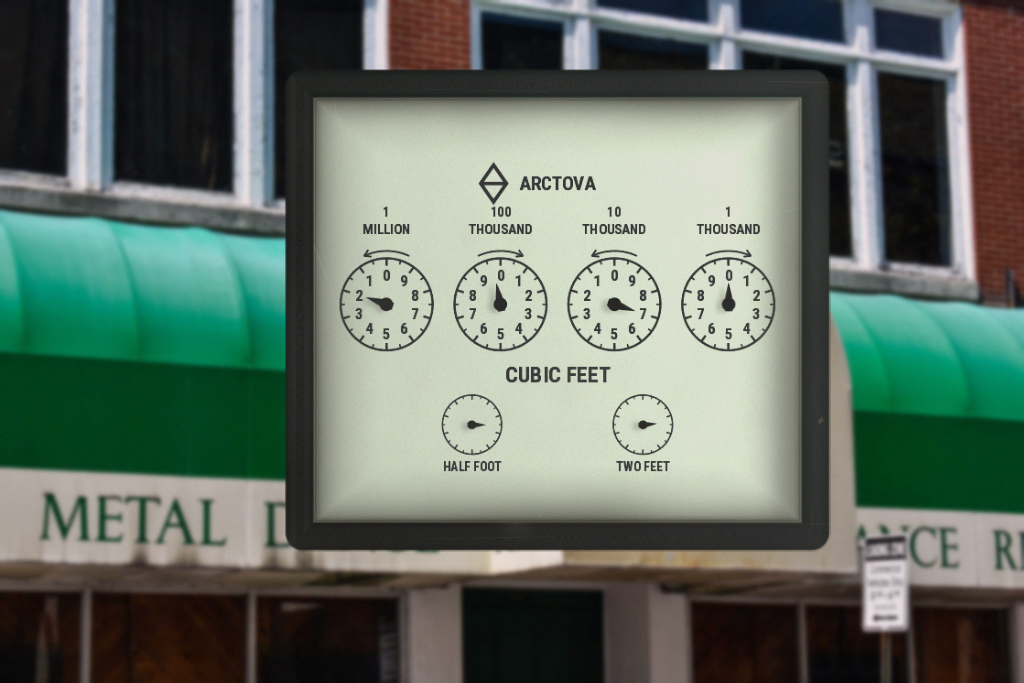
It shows {"value": 197000, "unit": "ft³"}
